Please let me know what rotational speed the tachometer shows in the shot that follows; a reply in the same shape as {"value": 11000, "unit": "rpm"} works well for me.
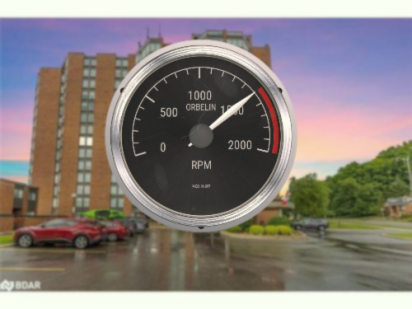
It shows {"value": 1500, "unit": "rpm"}
